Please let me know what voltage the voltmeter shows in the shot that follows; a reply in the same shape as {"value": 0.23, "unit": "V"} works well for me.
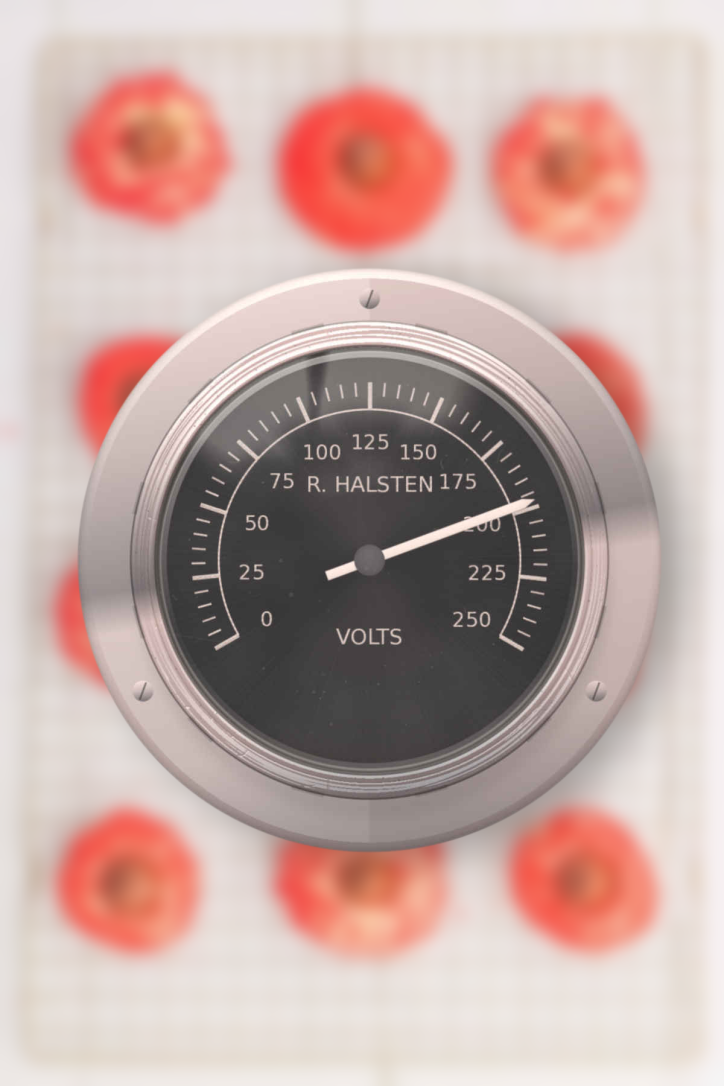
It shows {"value": 197.5, "unit": "V"}
